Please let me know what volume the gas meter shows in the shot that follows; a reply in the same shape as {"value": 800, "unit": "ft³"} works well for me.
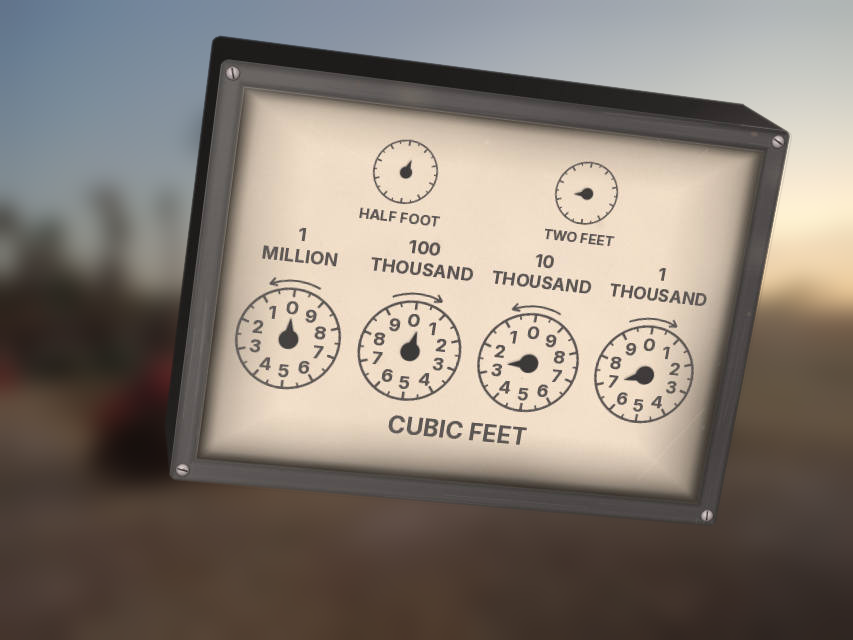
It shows {"value": 2700, "unit": "ft³"}
